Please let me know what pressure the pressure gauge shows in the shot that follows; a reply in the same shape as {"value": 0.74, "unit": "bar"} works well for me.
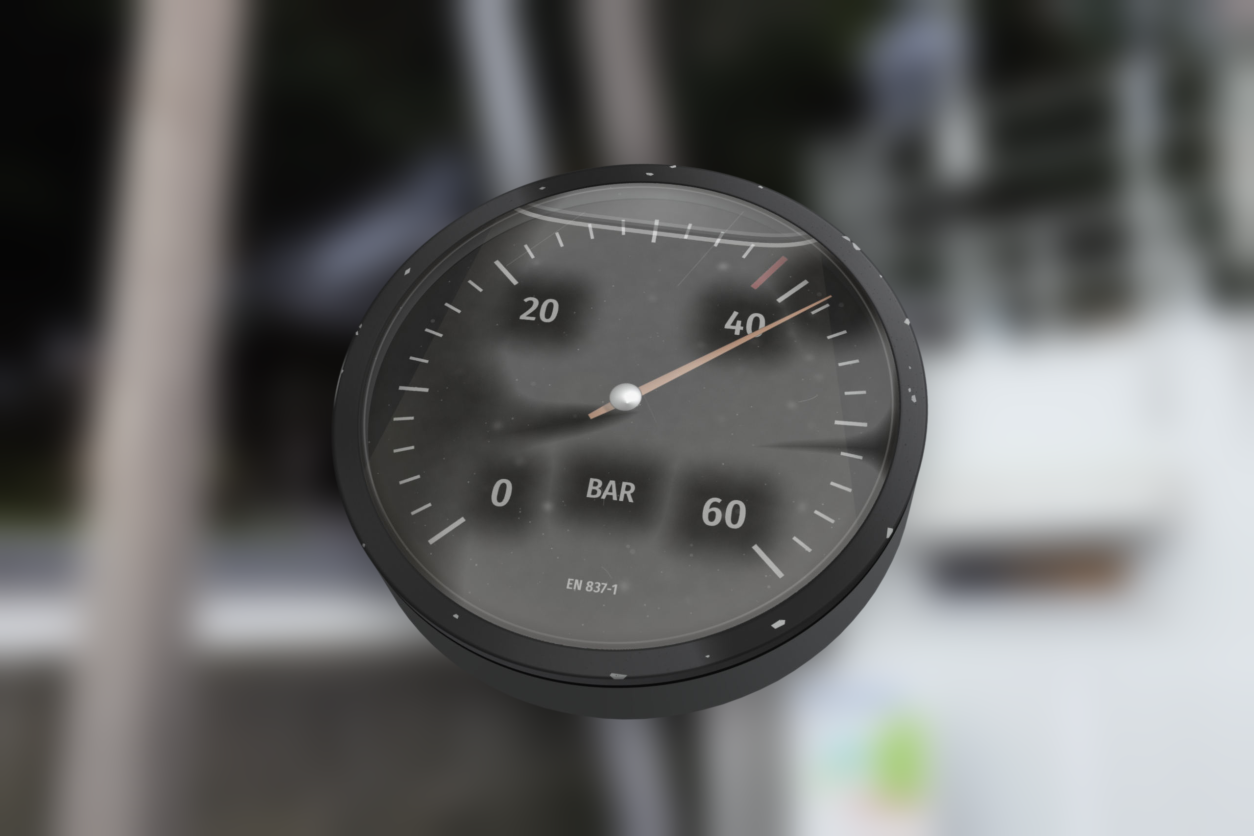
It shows {"value": 42, "unit": "bar"}
